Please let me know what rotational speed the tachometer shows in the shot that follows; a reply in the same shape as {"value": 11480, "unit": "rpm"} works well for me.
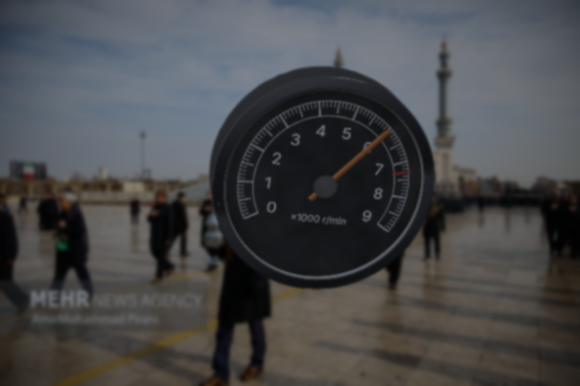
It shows {"value": 6000, "unit": "rpm"}
